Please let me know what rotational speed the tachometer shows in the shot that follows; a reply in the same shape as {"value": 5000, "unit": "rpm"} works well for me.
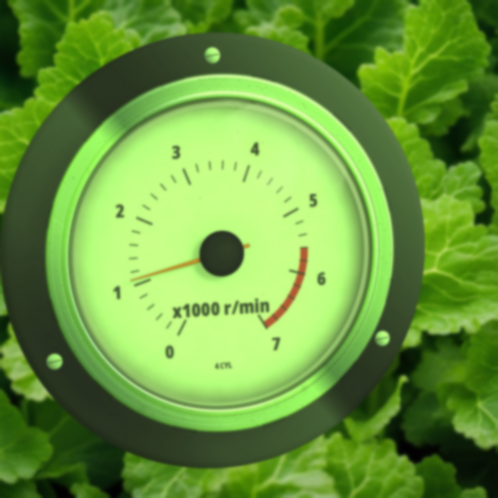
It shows {"value": 1100, "unit": "rpm"}
